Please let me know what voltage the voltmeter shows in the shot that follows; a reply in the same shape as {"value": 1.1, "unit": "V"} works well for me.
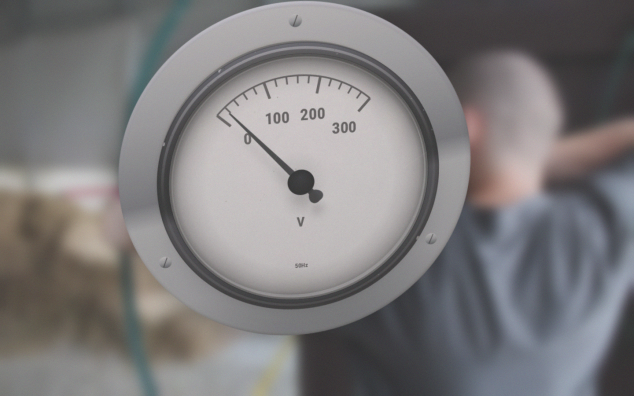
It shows {"value": 20, "unit": "V"}
